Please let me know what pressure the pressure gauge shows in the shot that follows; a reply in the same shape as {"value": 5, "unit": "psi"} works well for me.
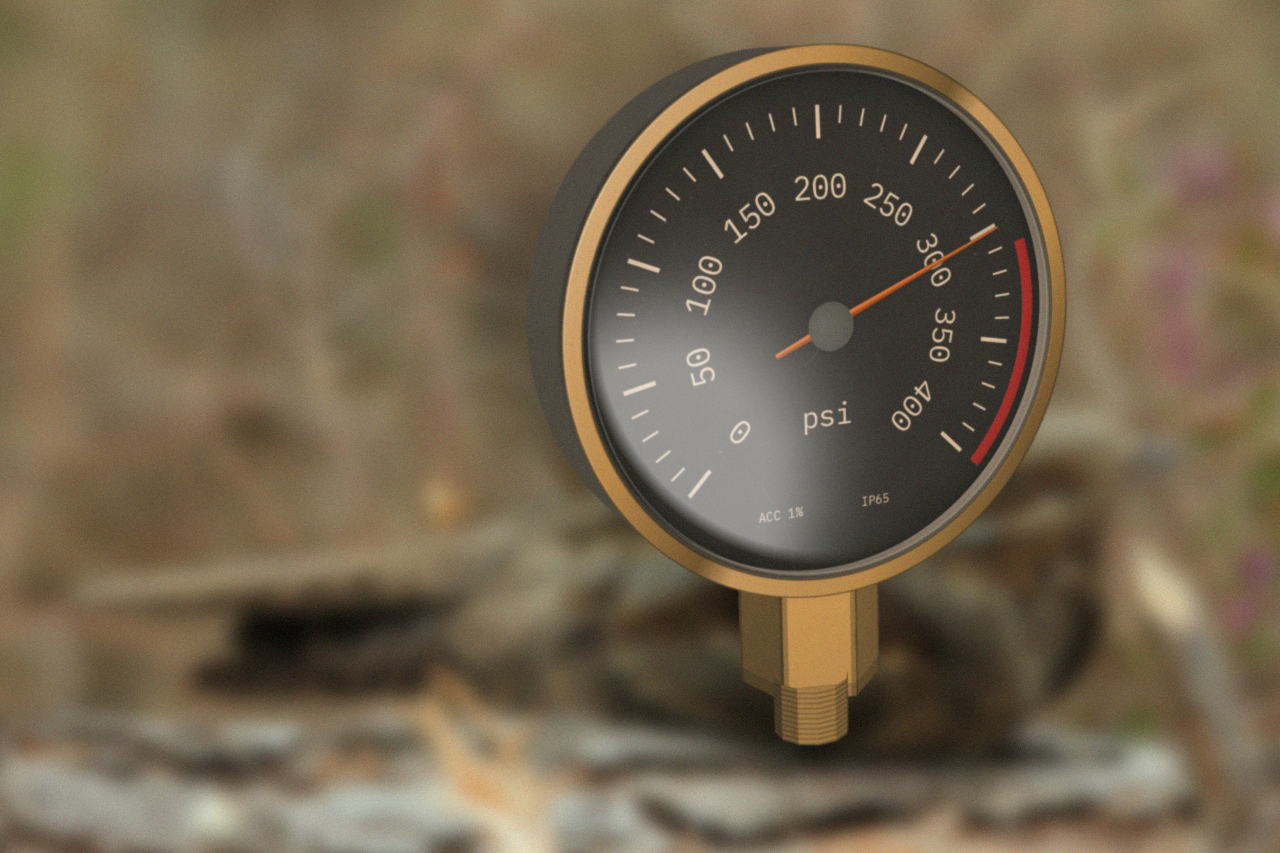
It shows {"value": 300, "unit": "psi"}
